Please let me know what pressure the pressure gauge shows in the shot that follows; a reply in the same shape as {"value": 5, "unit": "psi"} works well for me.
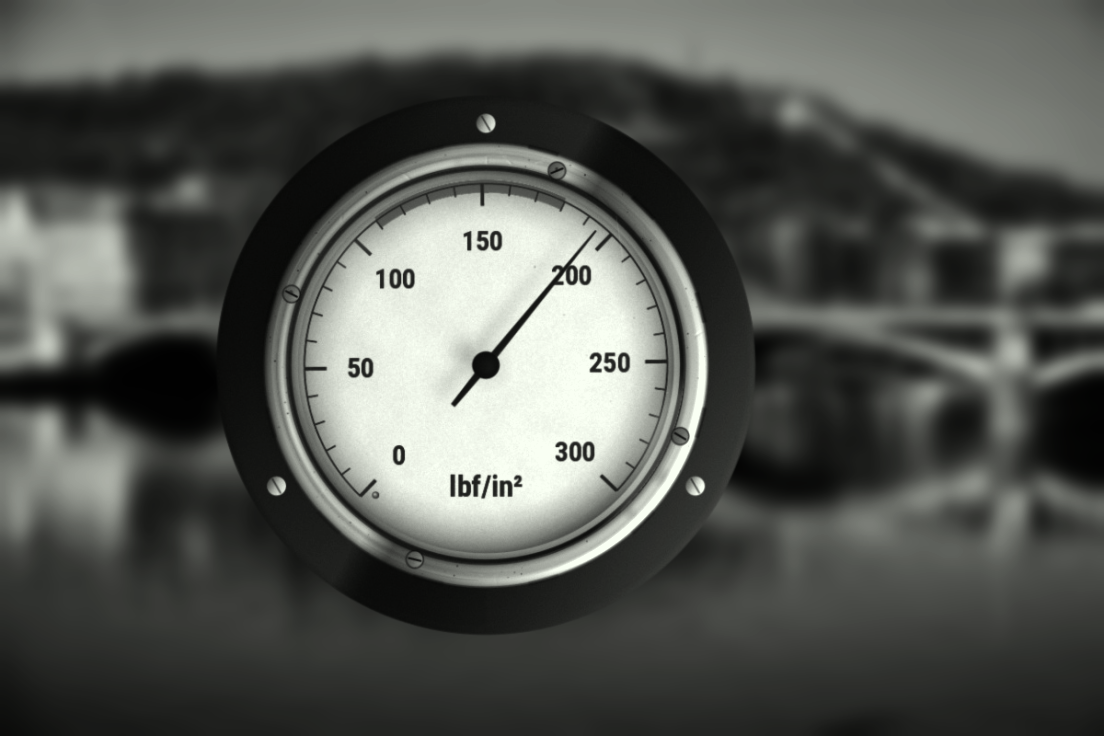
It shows {"value": 195, "unit": "psi"}
